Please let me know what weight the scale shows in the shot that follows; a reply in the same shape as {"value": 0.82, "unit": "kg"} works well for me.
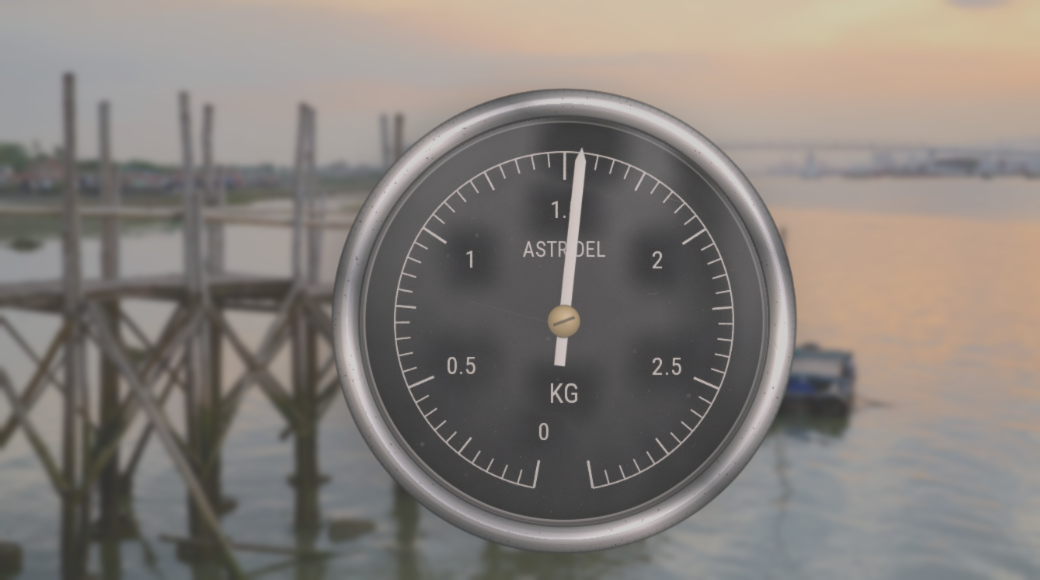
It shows {"value": 1.55, "unit": "kg"}
